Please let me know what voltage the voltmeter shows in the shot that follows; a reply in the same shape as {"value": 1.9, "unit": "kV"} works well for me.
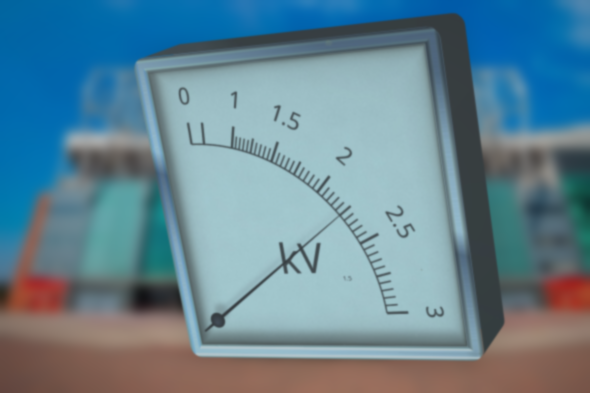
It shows {"value": 2.25, "unit": "kV"}
